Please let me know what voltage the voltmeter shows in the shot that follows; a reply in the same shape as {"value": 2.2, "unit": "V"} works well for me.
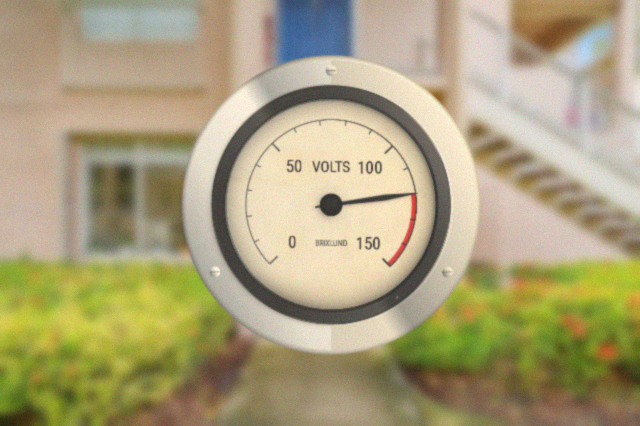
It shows {"value": 120, "unit": "V"}
